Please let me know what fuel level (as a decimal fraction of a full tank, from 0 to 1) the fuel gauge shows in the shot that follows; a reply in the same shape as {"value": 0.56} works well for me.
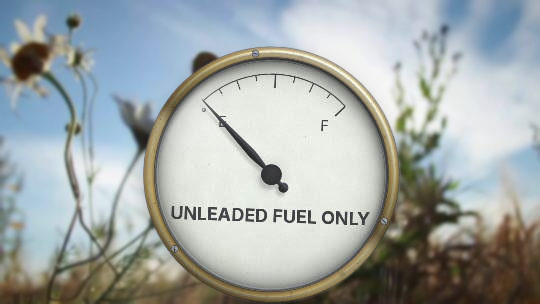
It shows {"value": 0}
